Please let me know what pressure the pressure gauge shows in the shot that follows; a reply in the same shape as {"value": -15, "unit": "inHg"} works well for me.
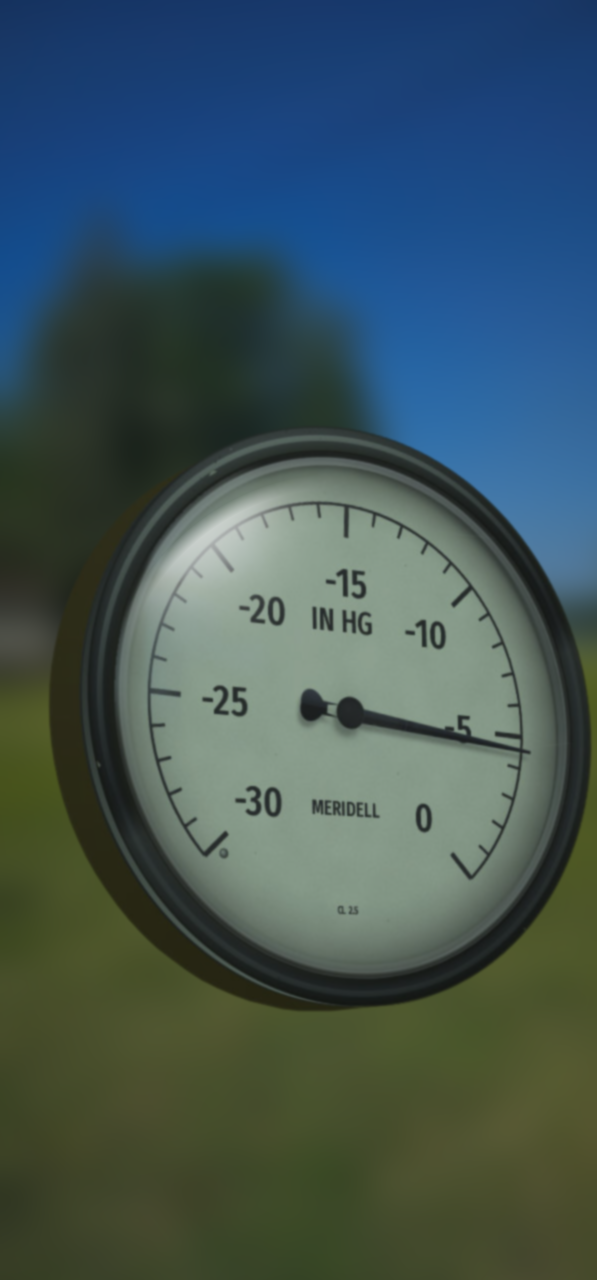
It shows {"value": -4.5, "unit": "inHg"}
